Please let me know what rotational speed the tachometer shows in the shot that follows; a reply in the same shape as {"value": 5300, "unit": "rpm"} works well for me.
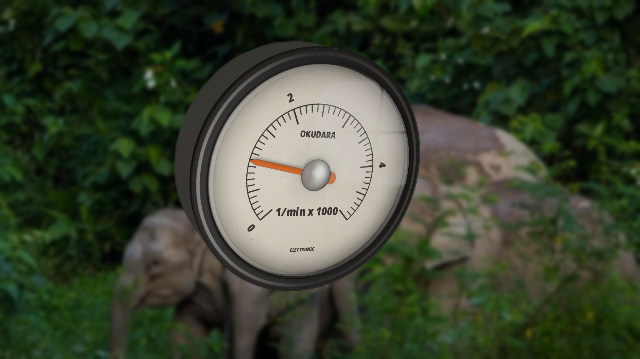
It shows {"value": 1000, "unit": "rpm"}
